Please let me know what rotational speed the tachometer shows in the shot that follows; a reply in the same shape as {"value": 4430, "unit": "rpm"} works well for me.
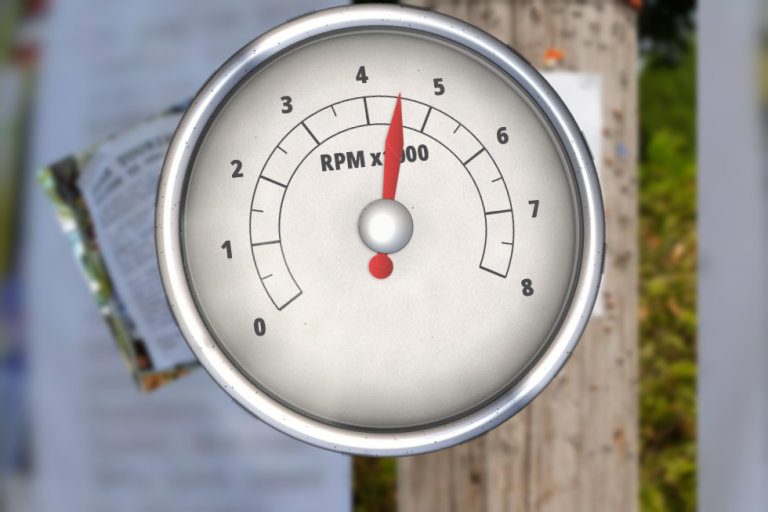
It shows {"value": 4500, "unit": "rpm"}
